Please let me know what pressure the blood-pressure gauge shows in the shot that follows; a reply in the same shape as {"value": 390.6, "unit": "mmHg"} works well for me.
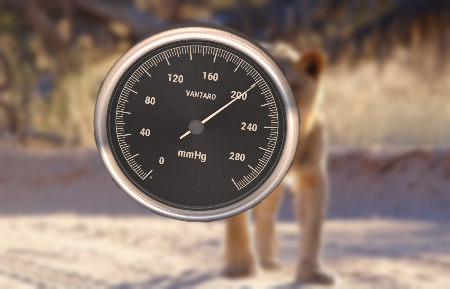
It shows {"value": 200, "unit": "mmHg"}
